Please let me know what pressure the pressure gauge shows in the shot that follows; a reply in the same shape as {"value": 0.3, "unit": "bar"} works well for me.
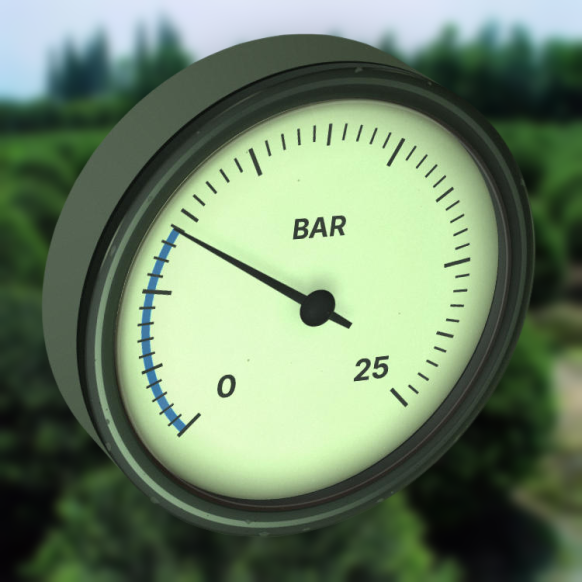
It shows {"value": 7, "unit": "bar"}
